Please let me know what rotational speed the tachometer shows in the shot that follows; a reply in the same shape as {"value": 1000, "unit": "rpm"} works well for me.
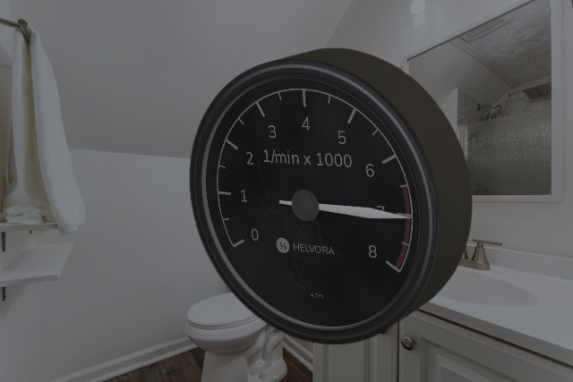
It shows {"value": 7000, "unit": "rpm"}
